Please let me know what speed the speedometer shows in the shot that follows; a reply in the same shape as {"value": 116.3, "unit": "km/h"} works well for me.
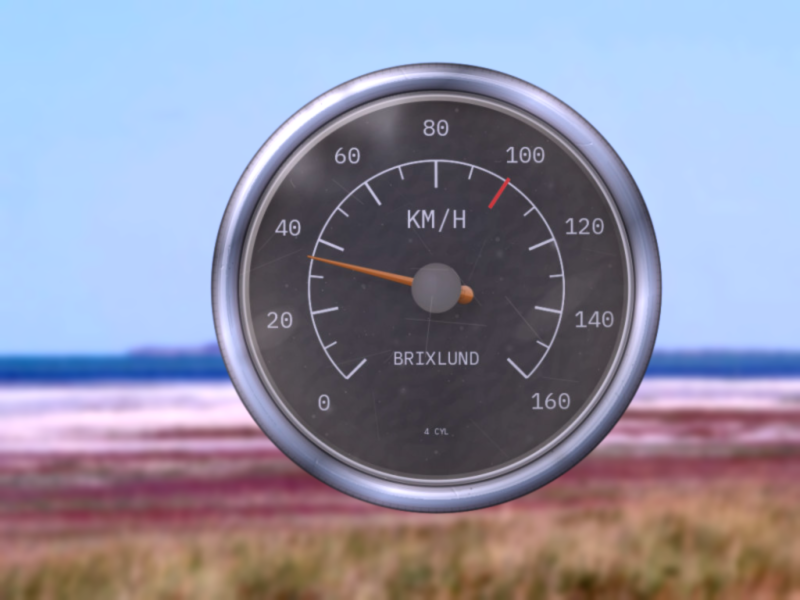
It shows {"value": 35, "unit": "km/h"}
